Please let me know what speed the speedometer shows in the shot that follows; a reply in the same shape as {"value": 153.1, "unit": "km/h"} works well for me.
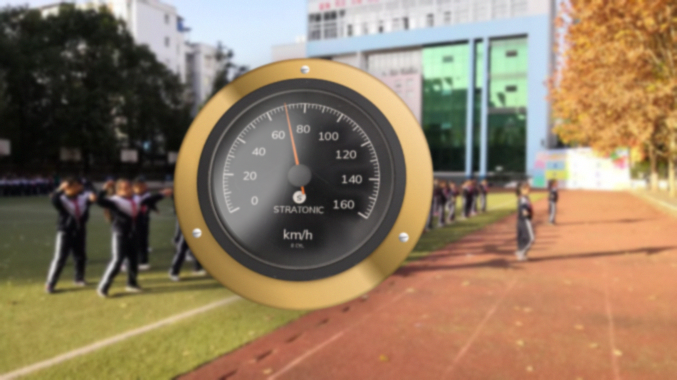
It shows {"value": 70, "unit": "km/h"}
